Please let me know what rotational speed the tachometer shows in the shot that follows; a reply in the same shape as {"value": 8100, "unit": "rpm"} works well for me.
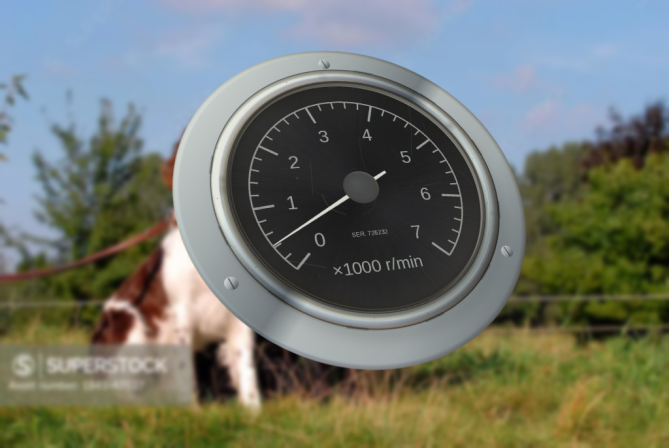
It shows {"value": 400, "unit": "rpm"}
